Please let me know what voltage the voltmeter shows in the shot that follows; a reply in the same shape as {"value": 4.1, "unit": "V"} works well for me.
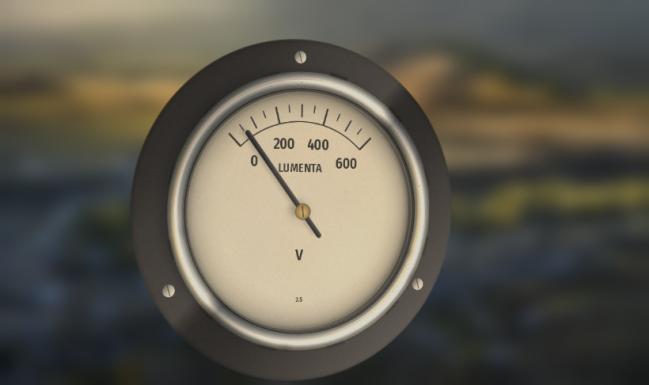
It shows {"value": 50, "unit": "V"}
